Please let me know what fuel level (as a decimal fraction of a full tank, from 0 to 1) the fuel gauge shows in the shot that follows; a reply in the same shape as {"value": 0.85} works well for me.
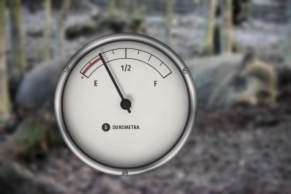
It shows {"value": 0.25}
